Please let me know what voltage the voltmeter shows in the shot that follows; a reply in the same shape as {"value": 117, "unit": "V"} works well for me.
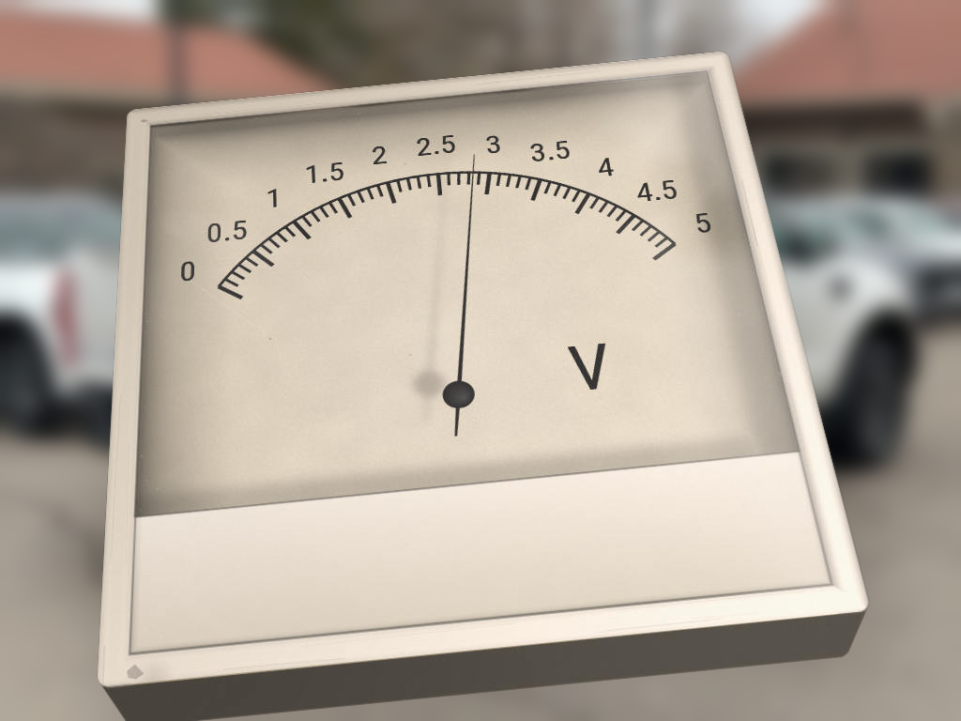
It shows {"value": 2.85, "unit": "V"}
